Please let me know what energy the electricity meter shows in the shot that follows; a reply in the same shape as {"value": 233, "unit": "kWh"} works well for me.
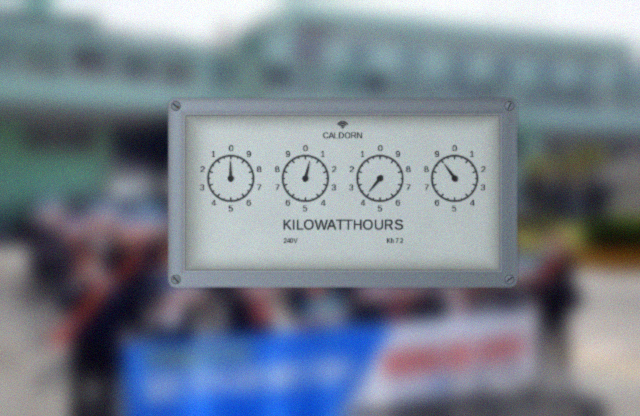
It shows {"value": 39, "unit": "kWh"}
